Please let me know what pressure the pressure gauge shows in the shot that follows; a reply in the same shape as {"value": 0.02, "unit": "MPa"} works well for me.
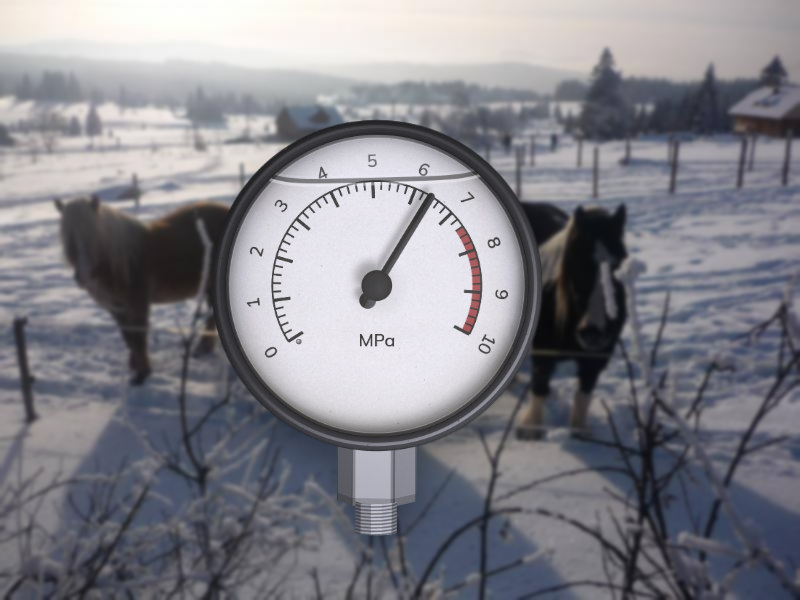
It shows {"value": 6.4, "unit": "MPa"}
